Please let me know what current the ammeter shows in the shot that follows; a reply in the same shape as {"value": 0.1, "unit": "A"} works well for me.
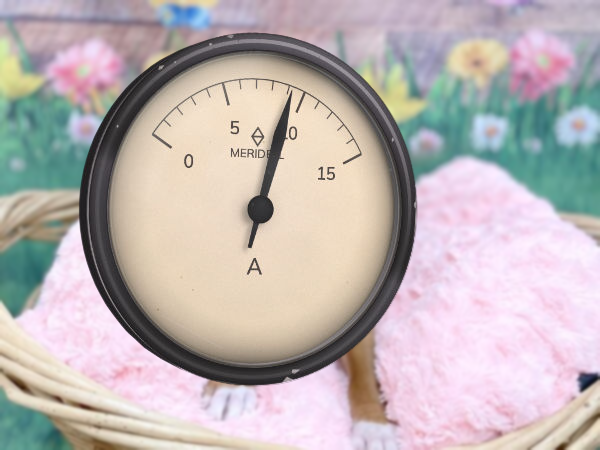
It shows {"value": 9, "unit": "A"}
